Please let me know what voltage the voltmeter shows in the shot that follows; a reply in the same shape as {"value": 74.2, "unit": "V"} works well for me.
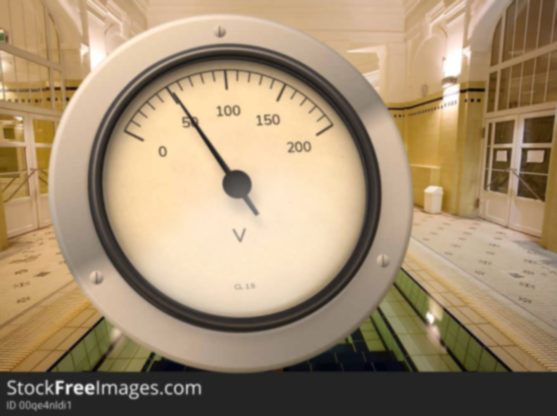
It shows {"value": 50, "unit": "V"}
